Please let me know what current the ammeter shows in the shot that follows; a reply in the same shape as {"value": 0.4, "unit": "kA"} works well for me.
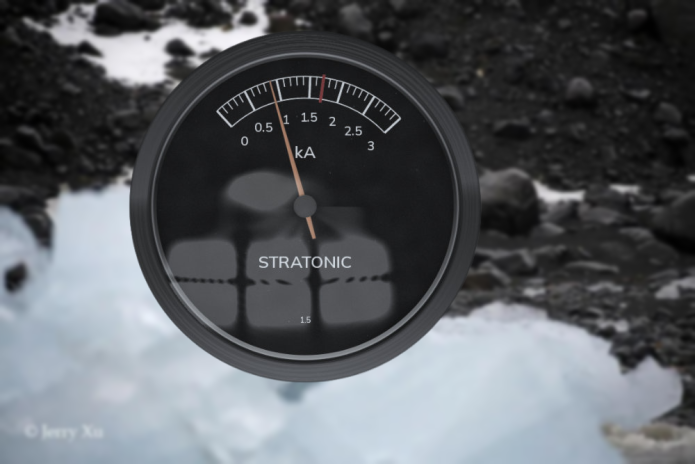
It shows {"value": 0.9, "unit": "kA"}
